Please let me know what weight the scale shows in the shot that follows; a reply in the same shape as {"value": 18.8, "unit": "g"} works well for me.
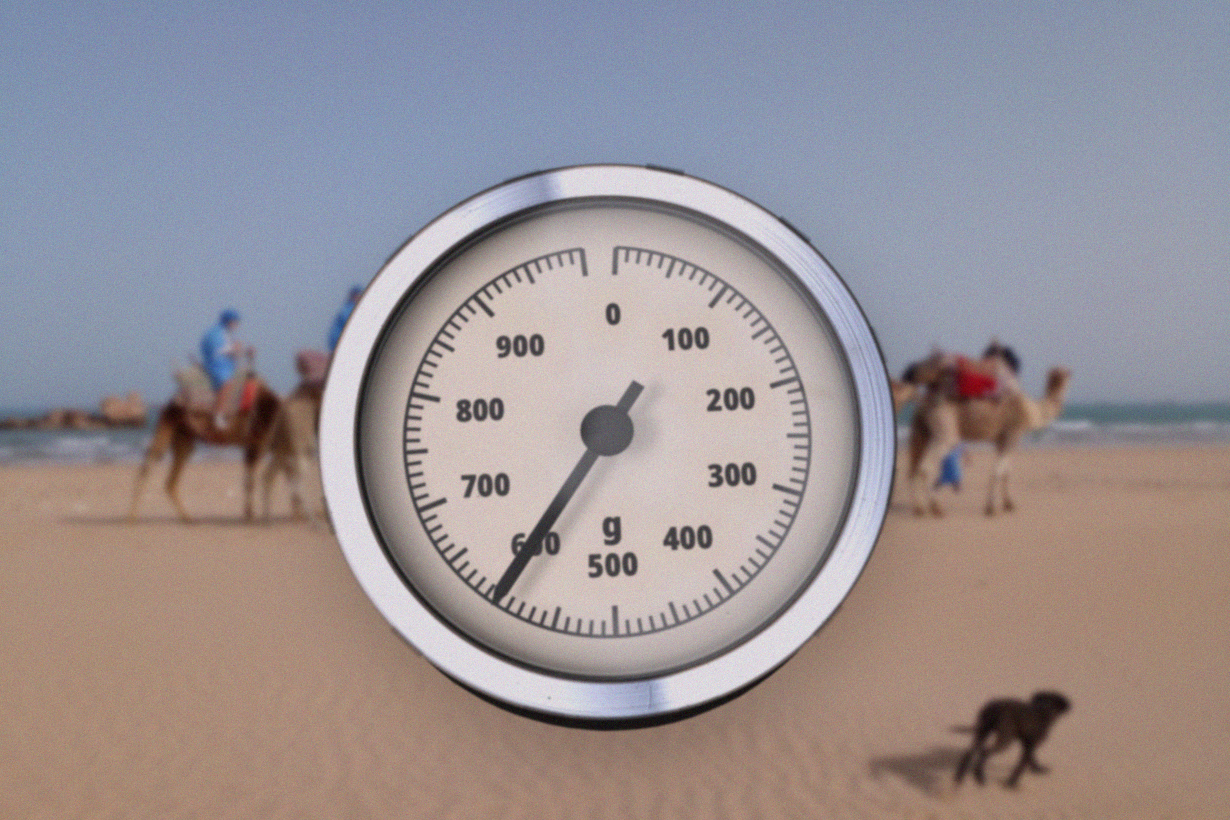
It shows {"value": 600, "unit": "g"}
